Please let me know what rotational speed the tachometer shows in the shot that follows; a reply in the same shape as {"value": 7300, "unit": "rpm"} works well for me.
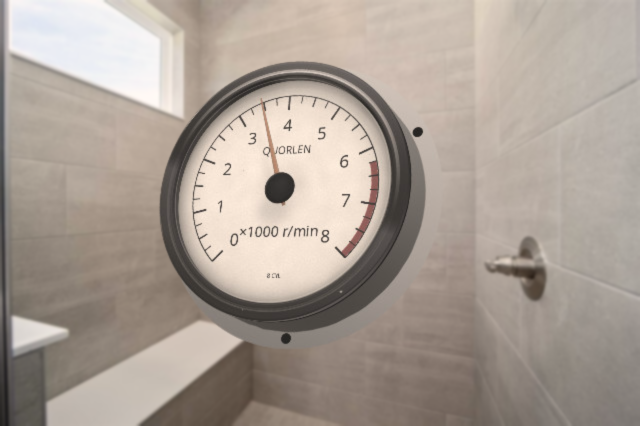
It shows {"value": 3500, "unit": "rpm"}
